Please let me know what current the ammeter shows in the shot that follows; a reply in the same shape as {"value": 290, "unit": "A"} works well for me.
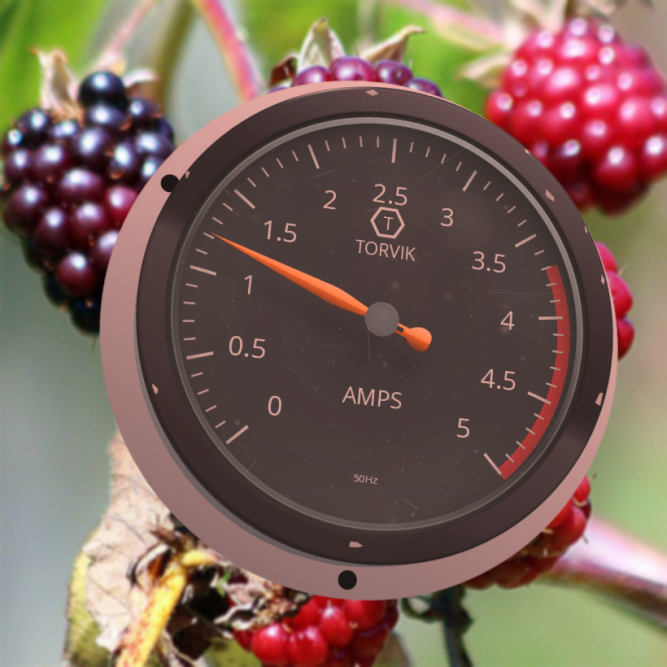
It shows {"value": 1.2, "unit": "A"}
